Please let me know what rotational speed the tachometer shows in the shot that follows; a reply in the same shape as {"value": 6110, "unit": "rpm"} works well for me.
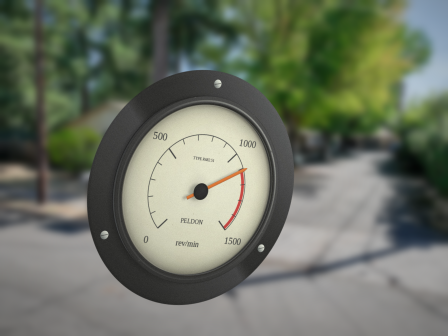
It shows {"value": 1100, "unit": "rpm"}
